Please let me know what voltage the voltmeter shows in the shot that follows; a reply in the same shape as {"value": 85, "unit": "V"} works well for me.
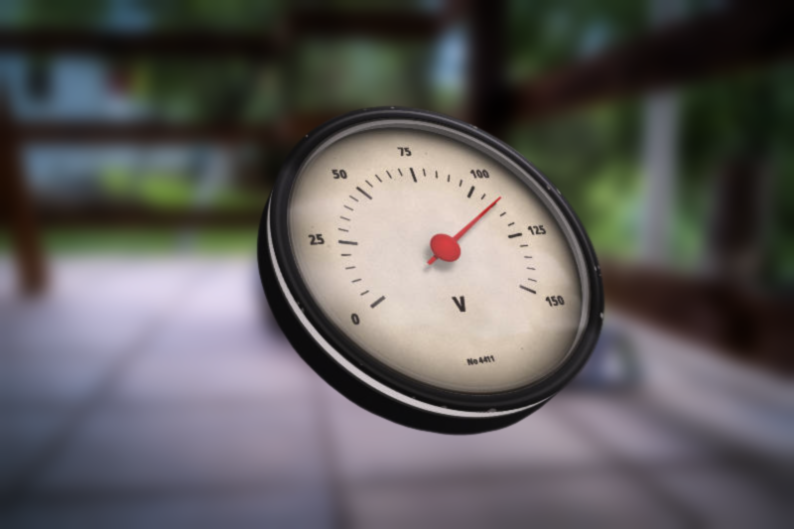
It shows {"value": 110, "unit": "V"}
